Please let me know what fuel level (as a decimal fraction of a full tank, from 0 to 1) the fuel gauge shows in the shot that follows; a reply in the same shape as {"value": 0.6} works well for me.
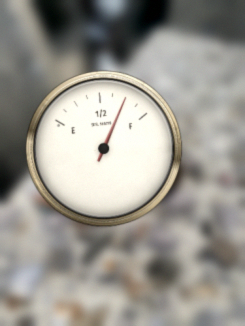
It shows {"value": 0.75}
